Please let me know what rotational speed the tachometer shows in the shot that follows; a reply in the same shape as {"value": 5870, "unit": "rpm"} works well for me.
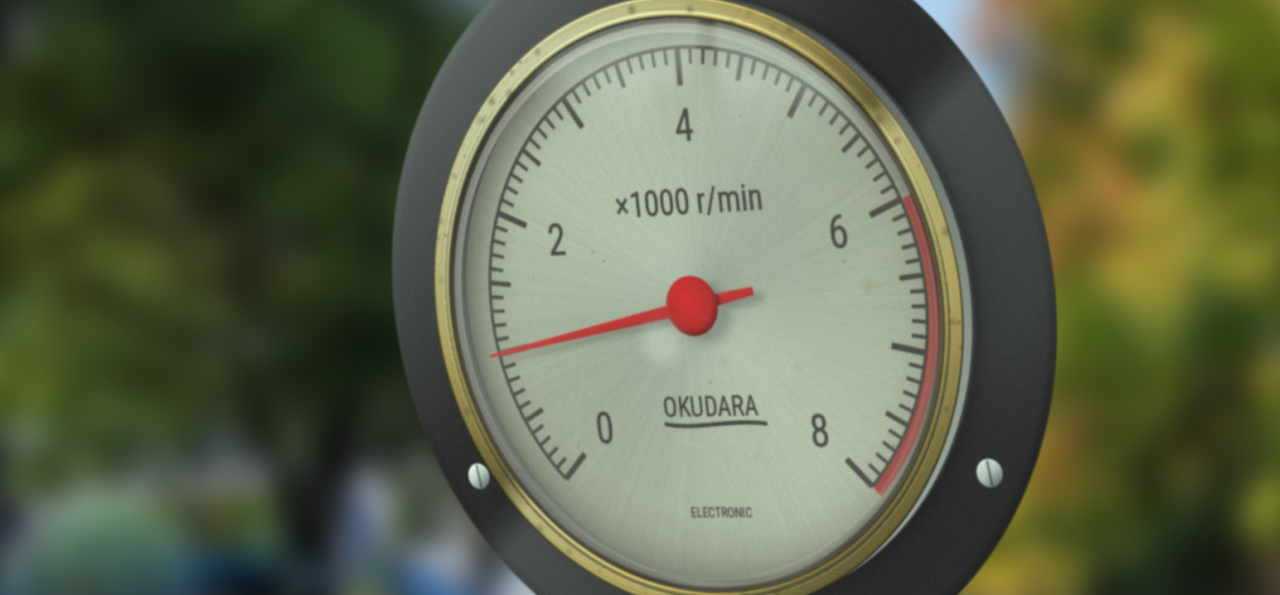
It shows {"value": 1000, "unit": "rpm"}
